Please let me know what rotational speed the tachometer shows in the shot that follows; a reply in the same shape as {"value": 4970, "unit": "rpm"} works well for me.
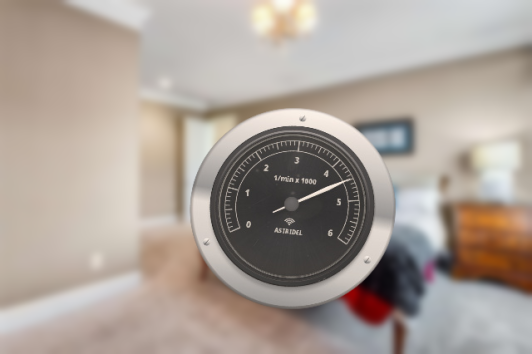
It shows {"value": 4500, "unit": "rpm"}
